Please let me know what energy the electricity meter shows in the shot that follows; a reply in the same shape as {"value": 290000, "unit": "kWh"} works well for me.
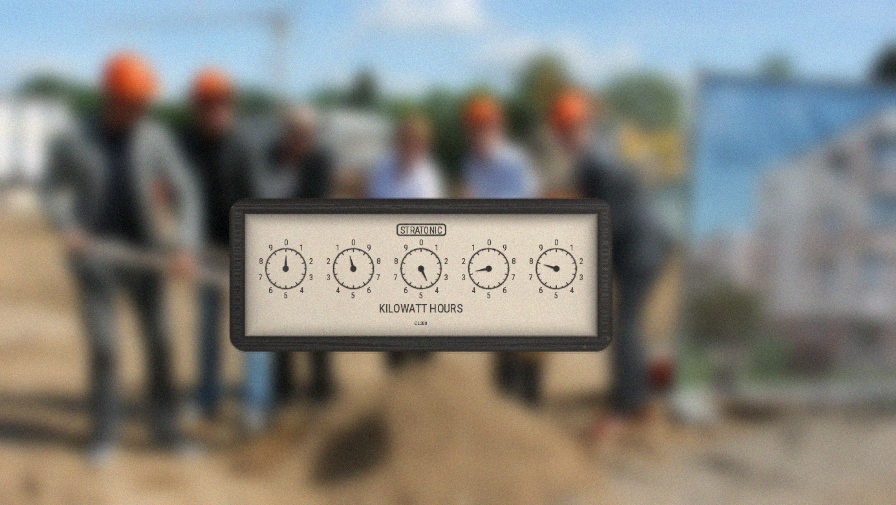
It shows {"value": 428, "unit": "kWh"}
